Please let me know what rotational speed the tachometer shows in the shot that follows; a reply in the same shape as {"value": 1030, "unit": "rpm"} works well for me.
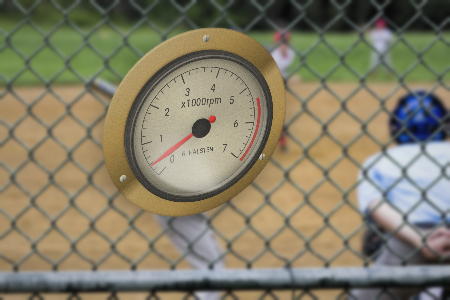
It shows {"value": 400, "unit": "rpm"}
